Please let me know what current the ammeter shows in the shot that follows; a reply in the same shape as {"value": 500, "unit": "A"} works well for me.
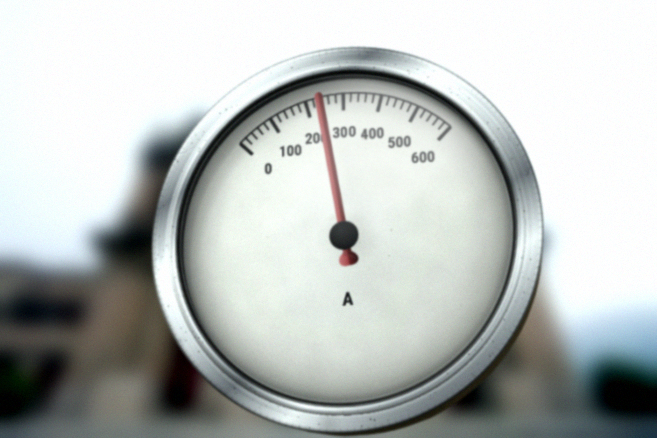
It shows {"value": 240, "unit": "A"}
